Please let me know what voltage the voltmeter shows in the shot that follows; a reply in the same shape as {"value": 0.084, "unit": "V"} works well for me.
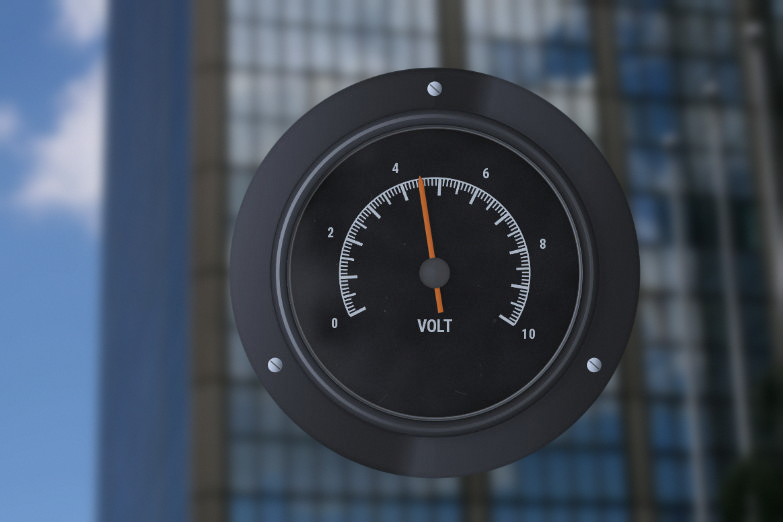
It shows {"value": 4.5, "unit": "V"}
